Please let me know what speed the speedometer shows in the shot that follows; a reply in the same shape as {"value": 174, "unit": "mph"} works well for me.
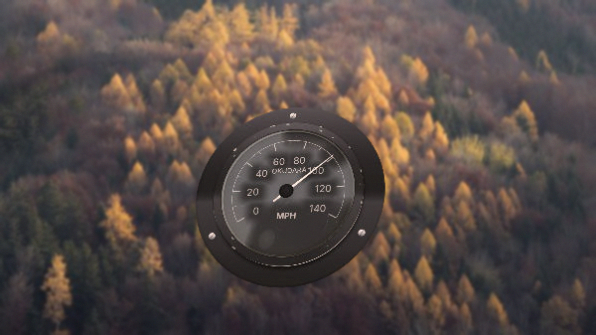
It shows {"value": 100, "unit": "mph"}
